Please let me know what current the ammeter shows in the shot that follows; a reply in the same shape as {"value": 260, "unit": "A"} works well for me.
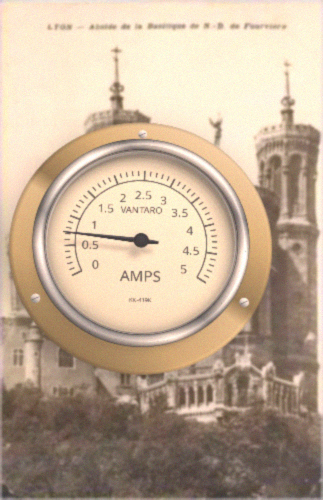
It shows {"value": 0.7, "unit": "A"}
